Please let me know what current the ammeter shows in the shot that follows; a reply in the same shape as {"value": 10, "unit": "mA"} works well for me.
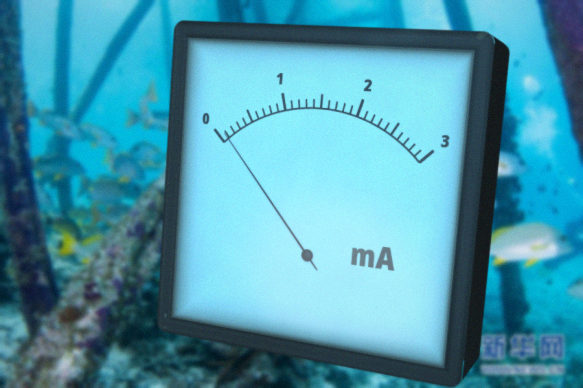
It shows {"value": 0.1, "unit": "mA"}
